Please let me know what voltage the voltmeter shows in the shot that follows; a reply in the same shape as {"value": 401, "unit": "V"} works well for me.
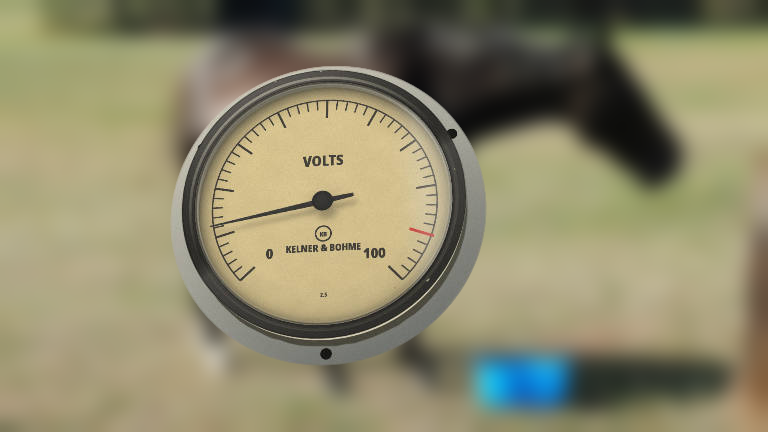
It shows {"value": 12, "unit": "V"}
